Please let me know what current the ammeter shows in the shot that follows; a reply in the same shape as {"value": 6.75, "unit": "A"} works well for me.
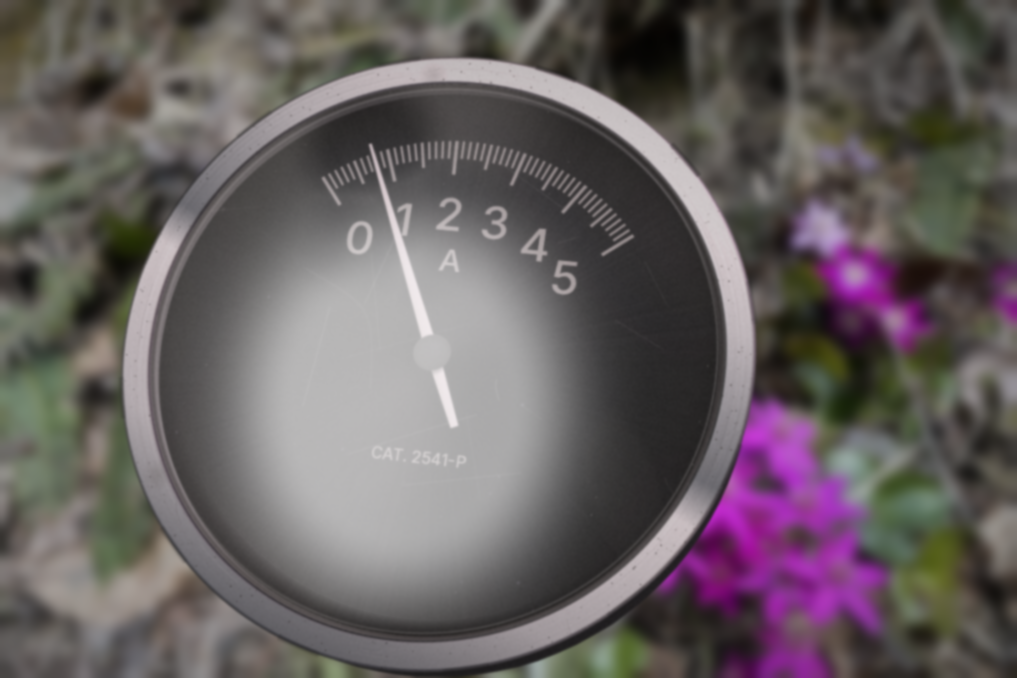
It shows {"value": 0.8, "unit": "A"}
